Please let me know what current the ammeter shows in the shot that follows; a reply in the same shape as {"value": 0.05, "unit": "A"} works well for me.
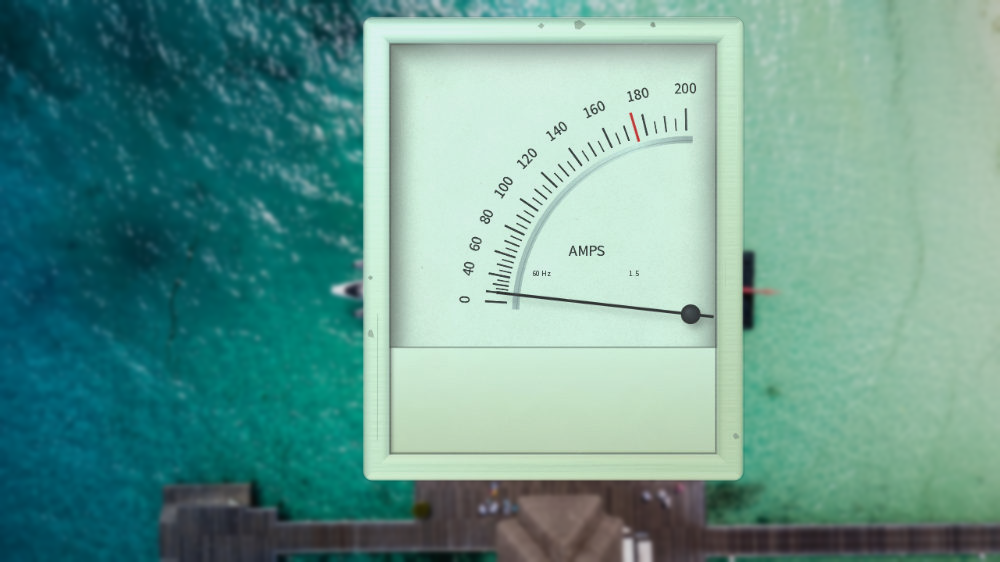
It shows {"value": 20, "unit": "A"}
